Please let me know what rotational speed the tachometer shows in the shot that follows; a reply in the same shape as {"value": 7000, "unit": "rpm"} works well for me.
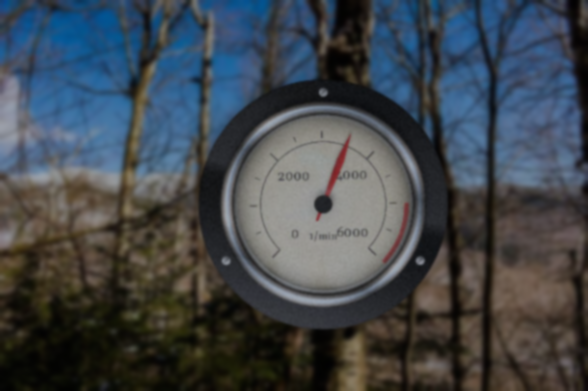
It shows {"value": 3500, "unit": "rpm"}
